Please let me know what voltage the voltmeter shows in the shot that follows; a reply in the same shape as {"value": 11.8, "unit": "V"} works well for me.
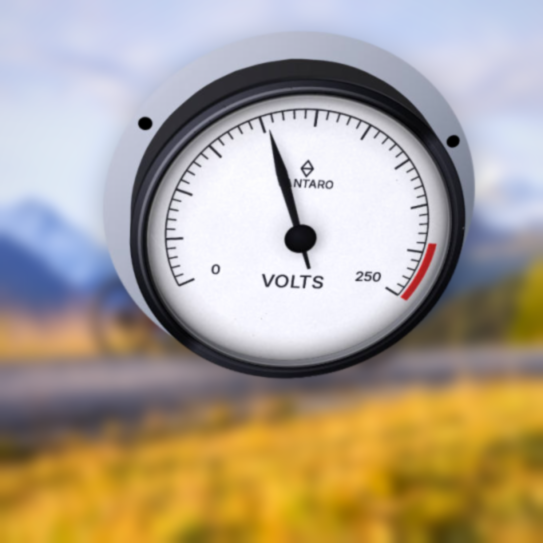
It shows {"value": 102.5, "unit": "V"}
